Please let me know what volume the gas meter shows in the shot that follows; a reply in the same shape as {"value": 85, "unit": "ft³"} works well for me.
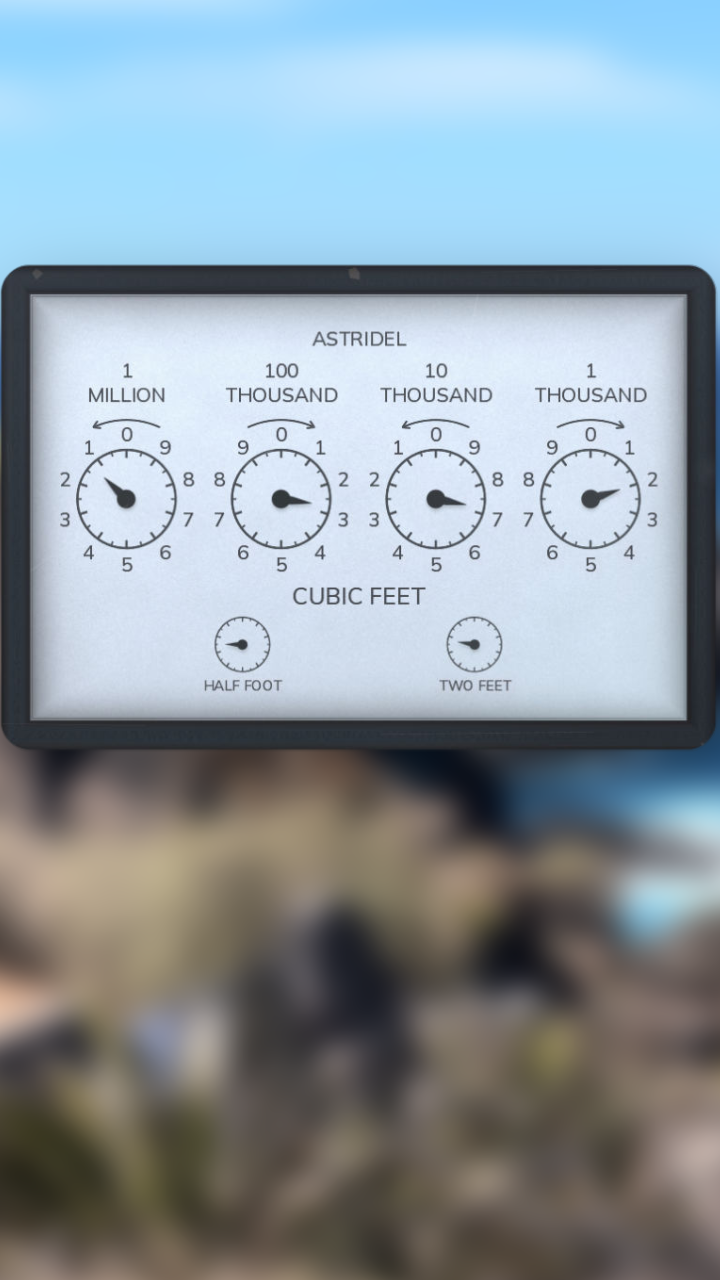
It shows {"value": 127200, "unit": "ft³"}
